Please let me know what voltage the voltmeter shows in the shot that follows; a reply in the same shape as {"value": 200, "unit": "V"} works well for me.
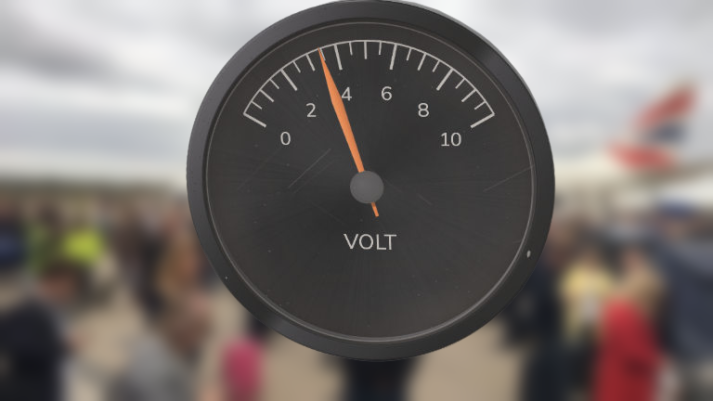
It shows {"value": 3.5, "unit": "V"}
